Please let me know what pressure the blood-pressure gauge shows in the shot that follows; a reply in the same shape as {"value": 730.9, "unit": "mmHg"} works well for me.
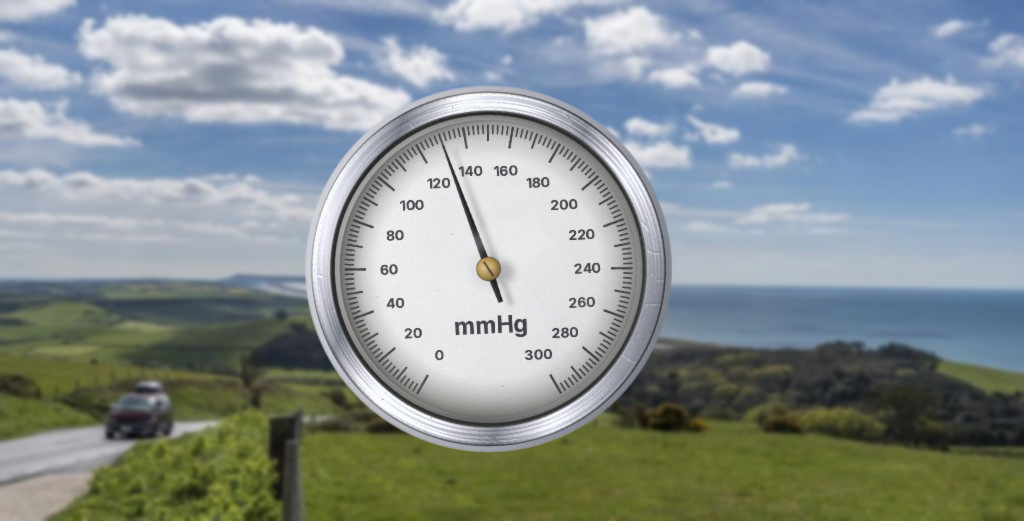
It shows {"value": 130, "unit": "mmHg"}
